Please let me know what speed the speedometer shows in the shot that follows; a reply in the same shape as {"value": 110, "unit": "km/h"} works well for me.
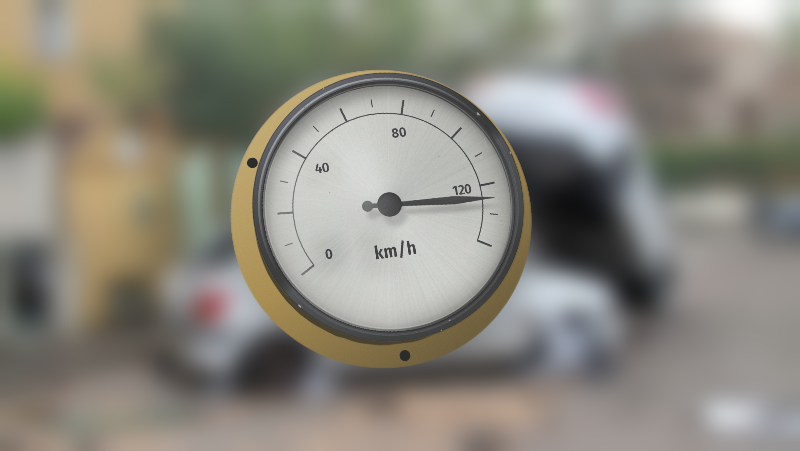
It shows {"value": 125, "unit": "km/h"}
